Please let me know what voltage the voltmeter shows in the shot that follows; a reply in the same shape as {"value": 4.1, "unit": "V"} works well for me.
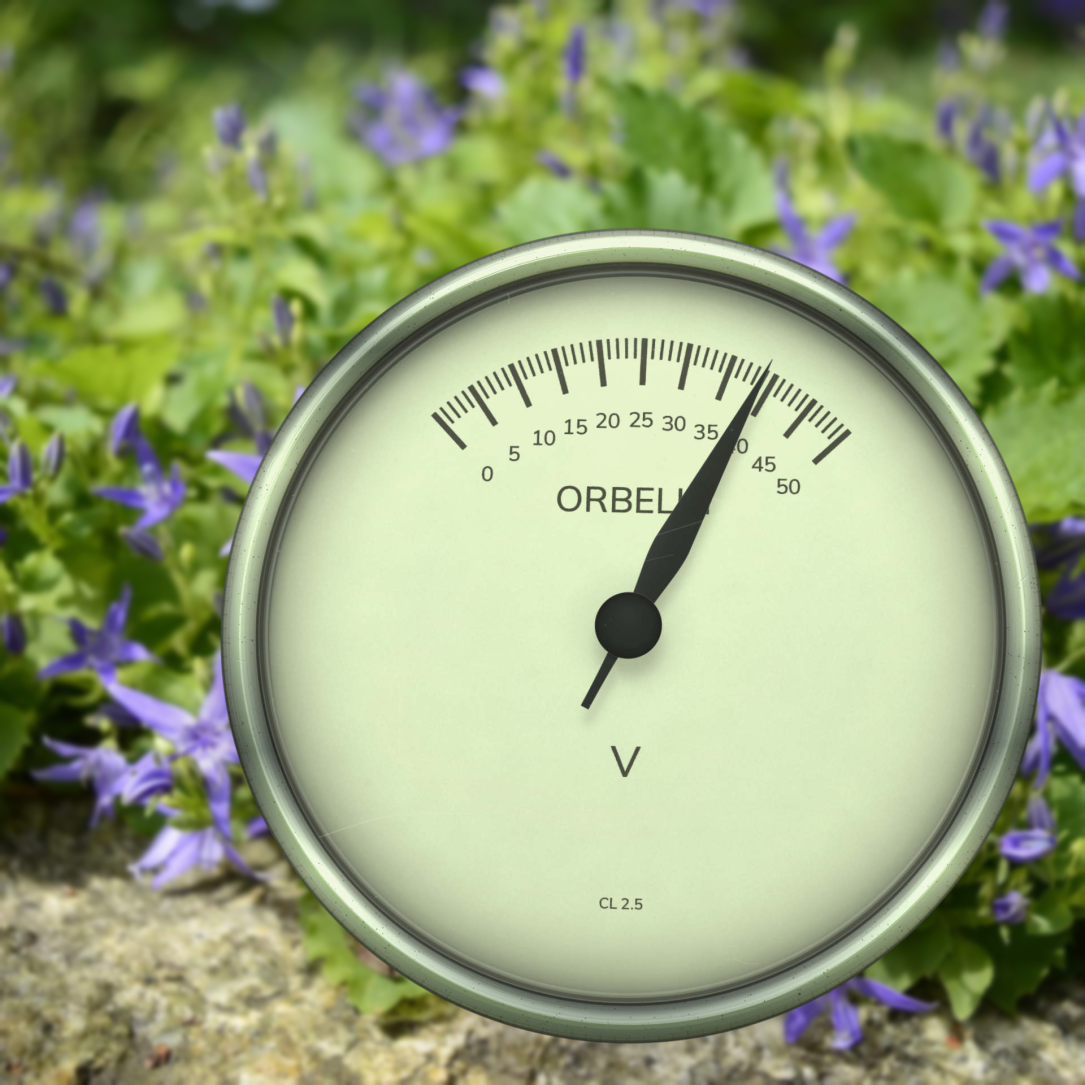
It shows {"value": 39, "unit": "V"}
